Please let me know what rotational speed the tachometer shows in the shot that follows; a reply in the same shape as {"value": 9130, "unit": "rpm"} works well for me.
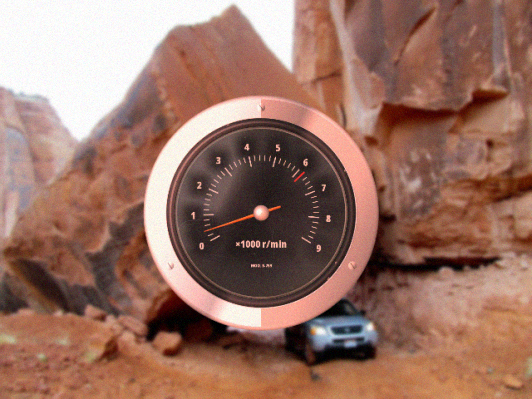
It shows {"value": 400, "unit": "rpm"}
